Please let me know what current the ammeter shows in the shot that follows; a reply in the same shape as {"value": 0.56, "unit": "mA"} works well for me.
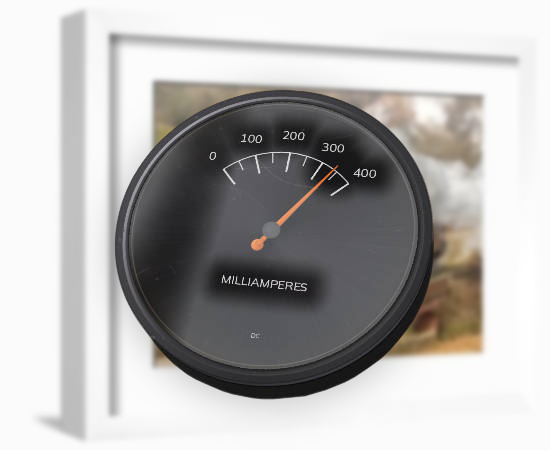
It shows {"value": 350, "unit": "mA"}
